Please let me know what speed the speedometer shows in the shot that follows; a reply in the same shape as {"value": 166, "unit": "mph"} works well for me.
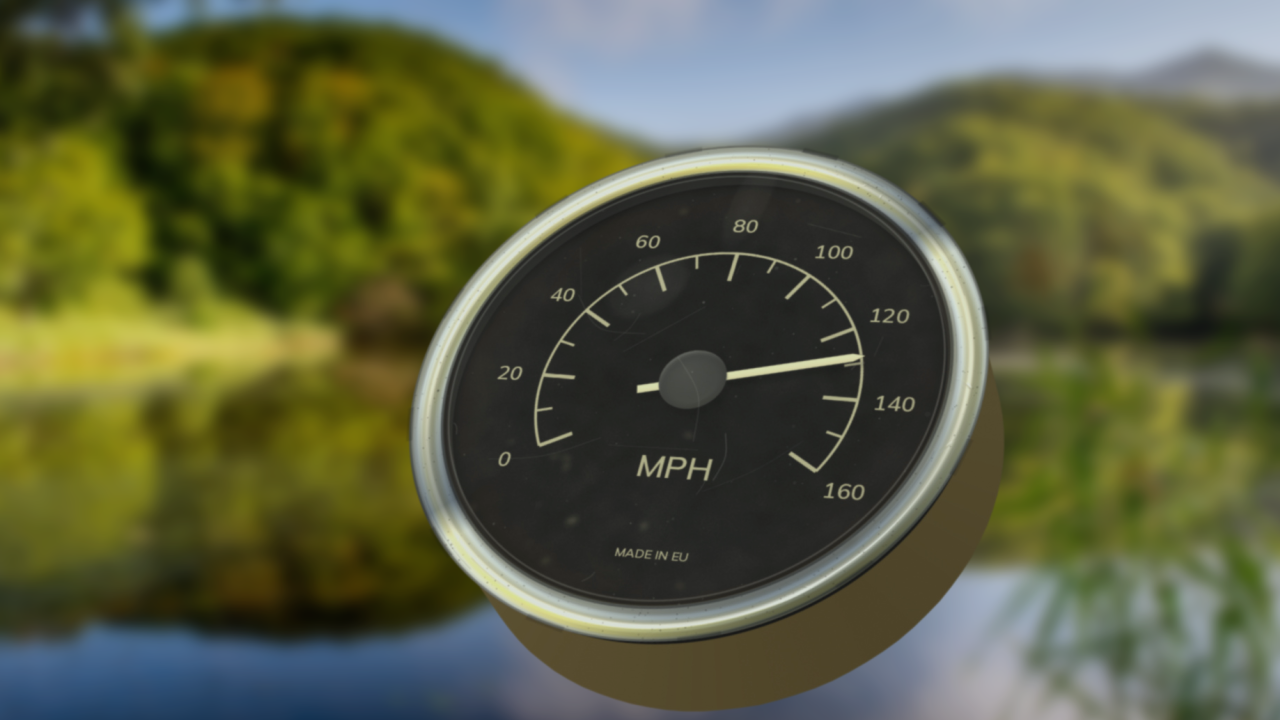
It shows {"value": 130, "unit": "mph"}
